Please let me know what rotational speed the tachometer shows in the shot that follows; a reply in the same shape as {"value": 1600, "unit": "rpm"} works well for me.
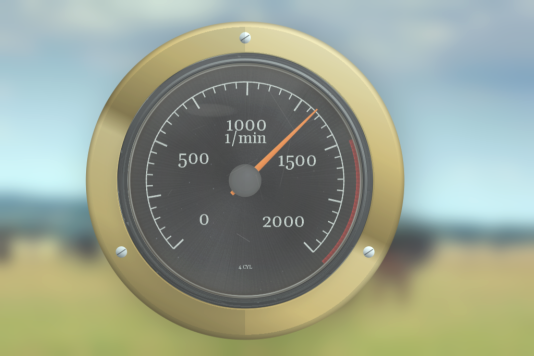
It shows {"value": 1325, "unit": "rpm"}
